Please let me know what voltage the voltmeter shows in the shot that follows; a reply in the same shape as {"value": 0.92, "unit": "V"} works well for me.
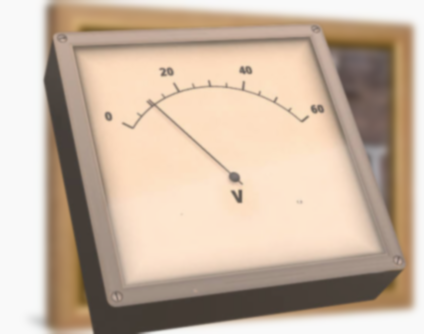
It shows {"value": 10, "unit": "V"}
